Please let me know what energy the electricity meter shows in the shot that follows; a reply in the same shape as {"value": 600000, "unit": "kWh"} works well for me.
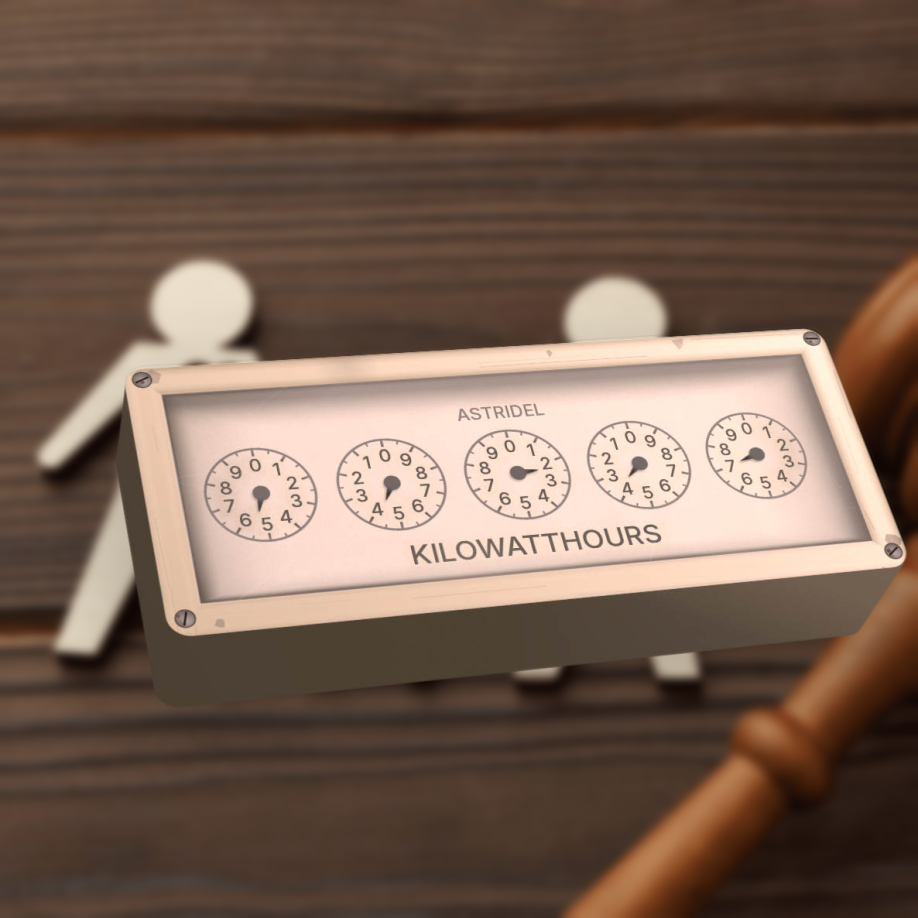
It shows {"value": 54237, "unit": "kWh"}
